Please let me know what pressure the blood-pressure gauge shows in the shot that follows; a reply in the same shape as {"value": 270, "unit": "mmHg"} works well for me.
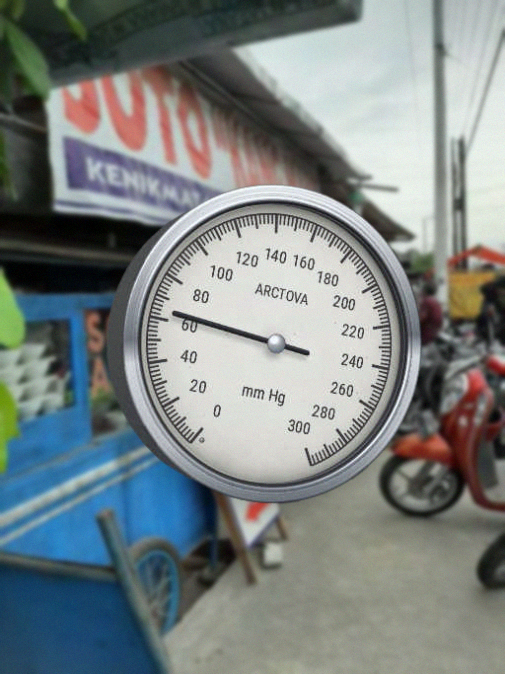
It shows {"value": 64, "unit": "mmHg"}
